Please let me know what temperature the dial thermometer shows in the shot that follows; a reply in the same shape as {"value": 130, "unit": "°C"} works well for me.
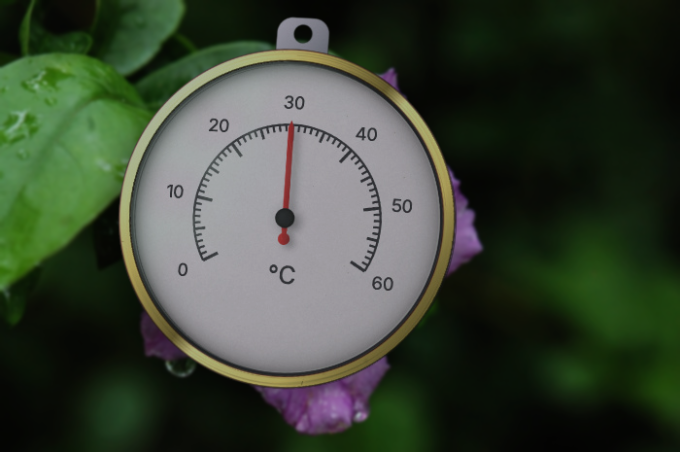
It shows {"value": 30, "unit": "°C"}
